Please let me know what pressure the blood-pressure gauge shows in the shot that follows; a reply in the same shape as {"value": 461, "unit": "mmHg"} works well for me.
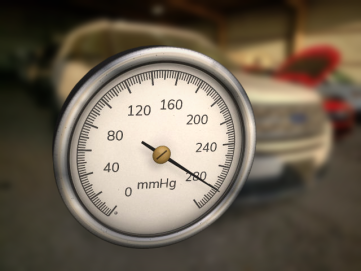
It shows {"value": 280, "unit": "mmHg"}
